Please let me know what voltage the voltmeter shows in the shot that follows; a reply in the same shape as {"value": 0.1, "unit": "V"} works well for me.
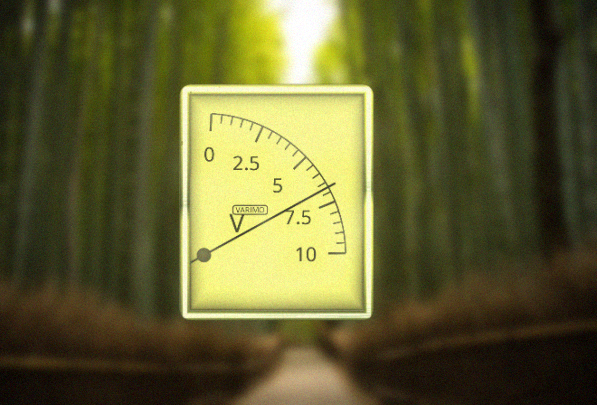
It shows {"value": 6.75, "unit": "V"}
